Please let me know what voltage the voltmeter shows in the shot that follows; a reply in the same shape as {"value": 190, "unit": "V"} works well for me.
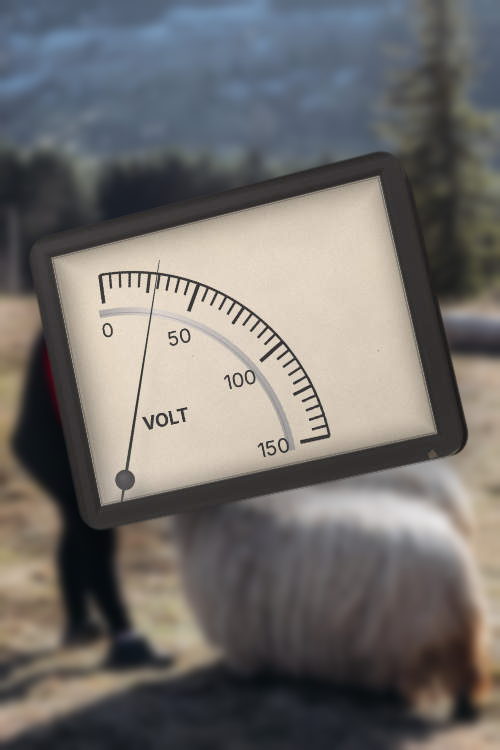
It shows {"value": 30, "unit": "V"}
